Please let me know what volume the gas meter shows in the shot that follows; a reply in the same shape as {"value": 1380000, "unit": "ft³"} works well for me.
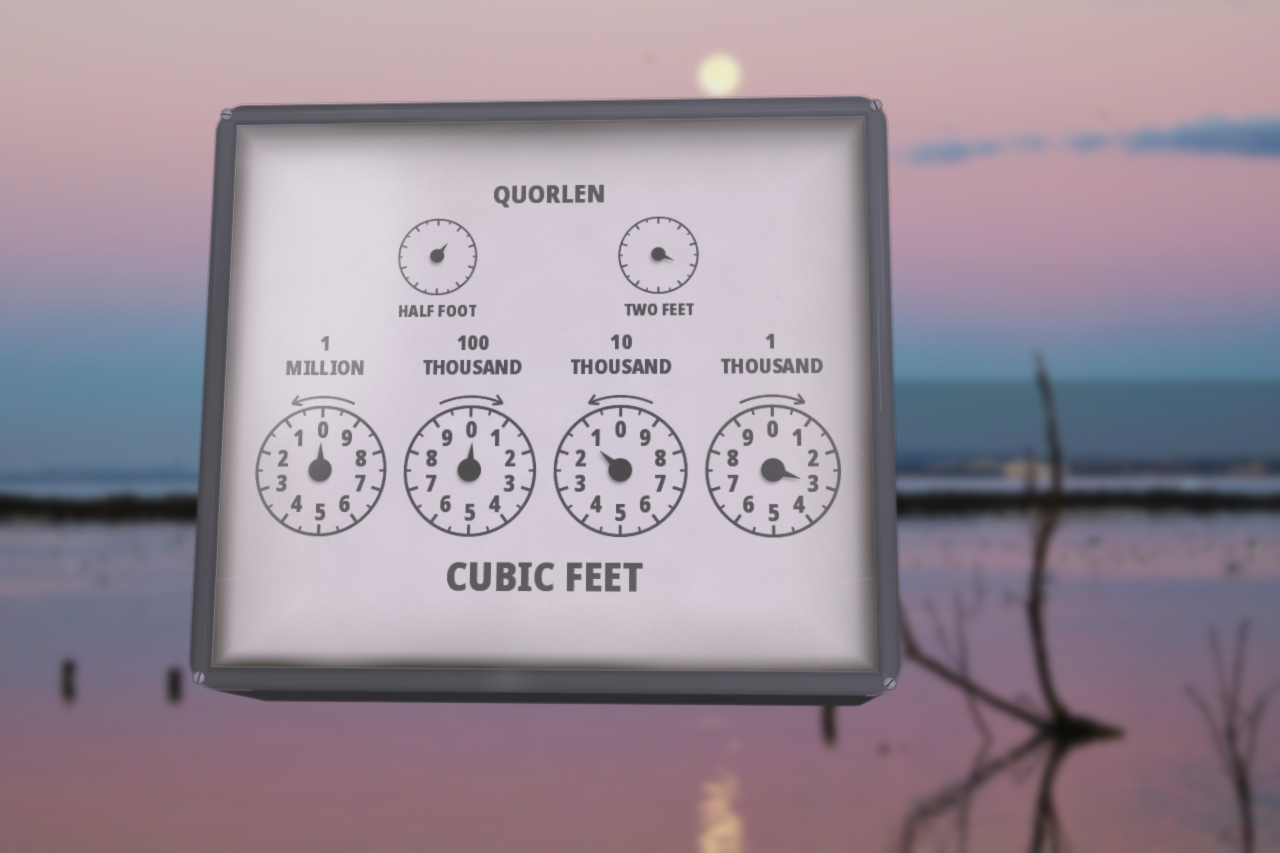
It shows {"value": 1300, "unit": "ft³"}
